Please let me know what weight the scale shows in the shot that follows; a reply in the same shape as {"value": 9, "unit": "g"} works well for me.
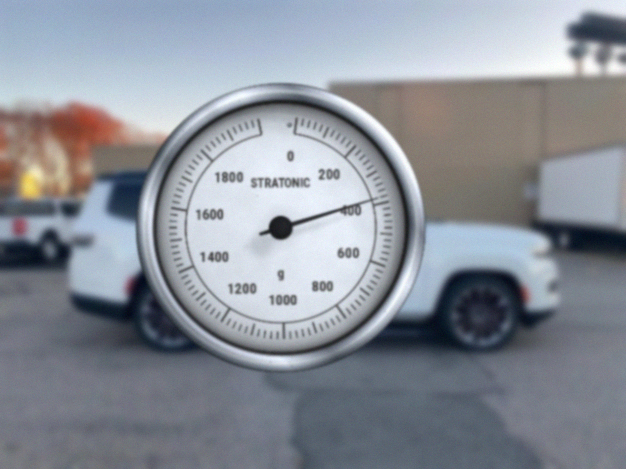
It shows {"value": 380, "unit": "g"}
